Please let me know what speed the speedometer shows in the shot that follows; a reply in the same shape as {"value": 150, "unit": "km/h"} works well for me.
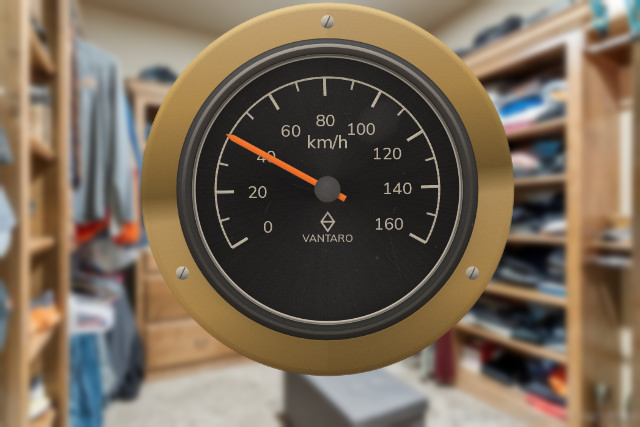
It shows {"value": 40, "unit": "km/h"}
